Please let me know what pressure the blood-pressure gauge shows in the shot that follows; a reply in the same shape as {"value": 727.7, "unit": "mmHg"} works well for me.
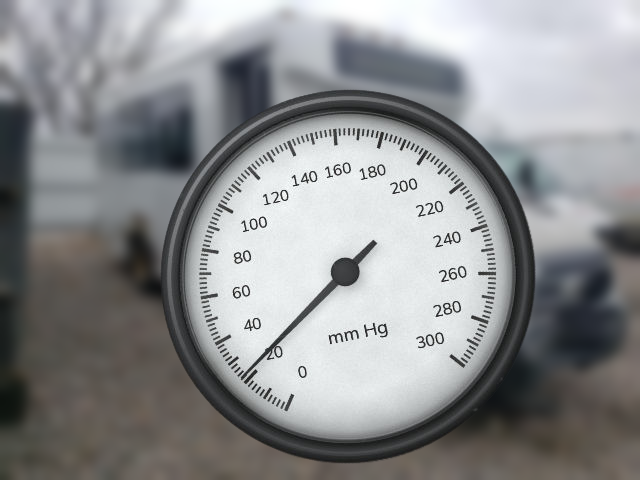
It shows {"value": 22, "unit": "mmHg"}
